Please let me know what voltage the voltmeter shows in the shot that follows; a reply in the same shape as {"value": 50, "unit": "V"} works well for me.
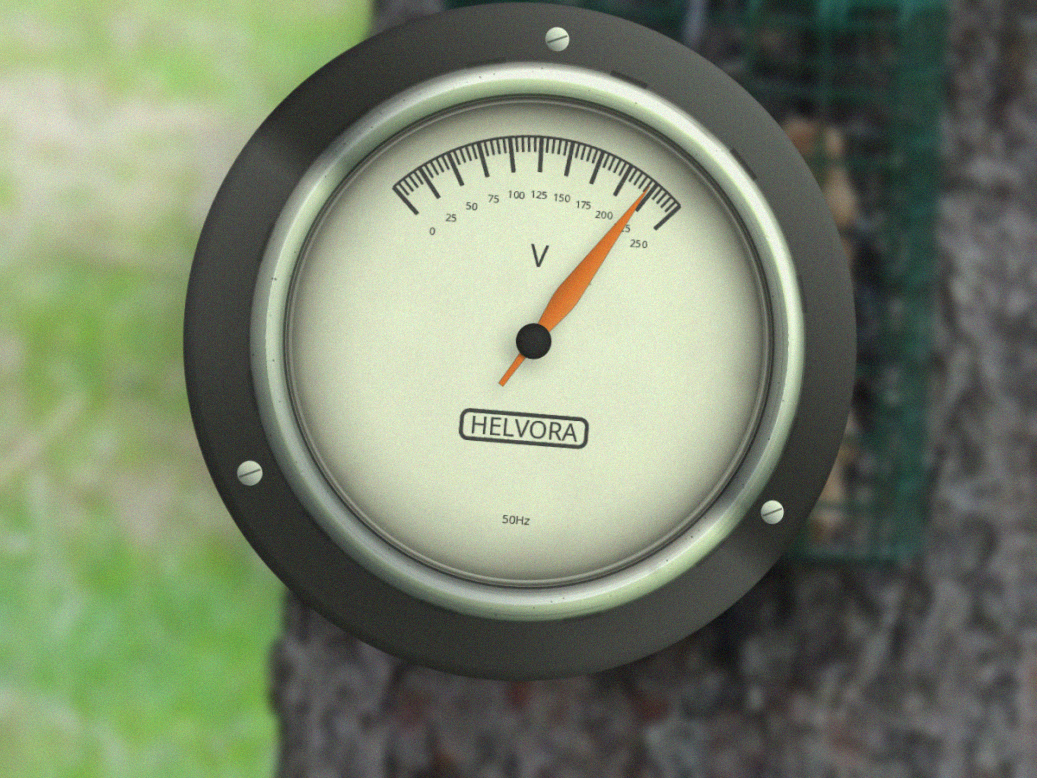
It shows {"value": 220, "unit": "V"}
